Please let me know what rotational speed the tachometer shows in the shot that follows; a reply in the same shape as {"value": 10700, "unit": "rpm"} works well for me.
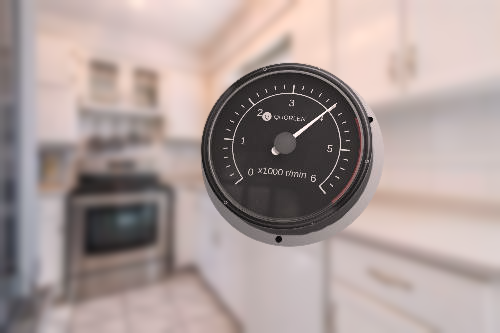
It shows {"value": 4000, "unit": "rpm"}
